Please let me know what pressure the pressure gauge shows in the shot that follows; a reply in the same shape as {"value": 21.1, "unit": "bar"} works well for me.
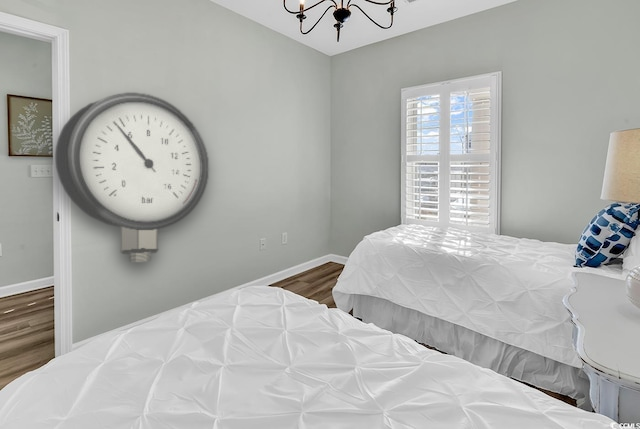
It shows {"value": 5.5, "unit": "bar"}
